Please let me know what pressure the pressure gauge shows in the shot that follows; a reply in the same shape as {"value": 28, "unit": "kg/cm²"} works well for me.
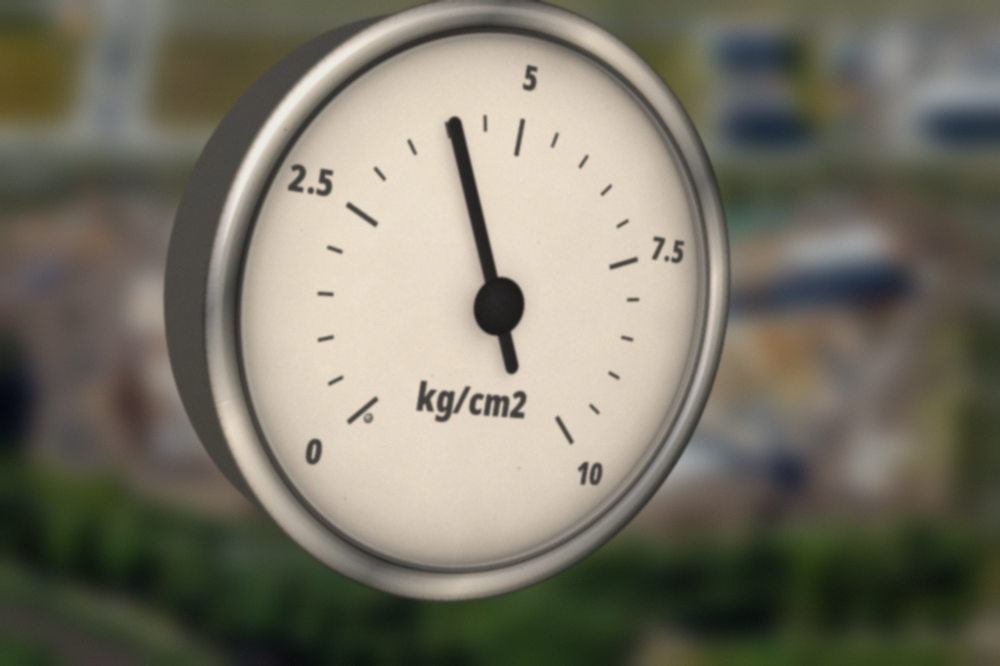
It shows {"value": 4, "unit": "kg/cm²"}
